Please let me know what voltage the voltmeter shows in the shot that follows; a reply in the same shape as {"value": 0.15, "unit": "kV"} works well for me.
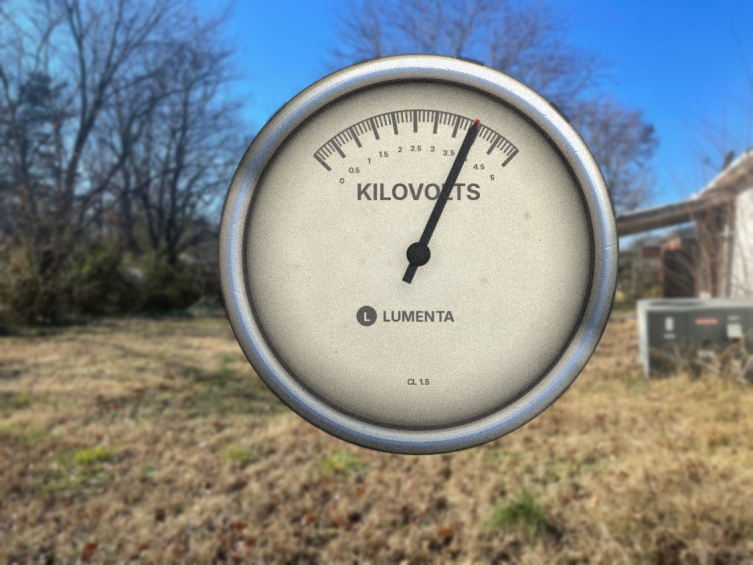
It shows {"value": 3.9, "unit": "kV"}
